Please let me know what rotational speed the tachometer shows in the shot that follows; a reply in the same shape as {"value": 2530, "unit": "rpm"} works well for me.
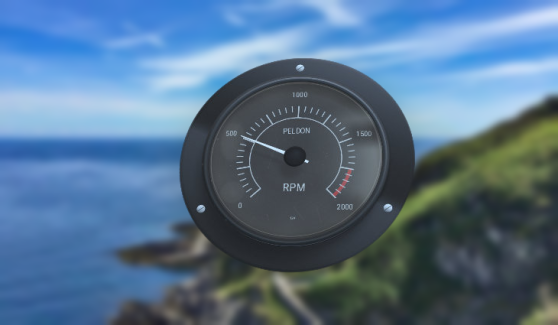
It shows {"value": 500, "unit": "rpm"}
